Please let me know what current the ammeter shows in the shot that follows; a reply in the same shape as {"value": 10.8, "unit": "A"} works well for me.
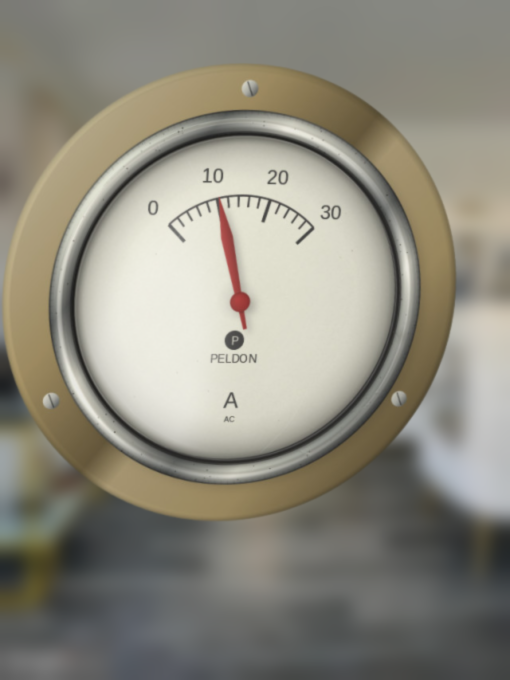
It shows {"value": 10, "unit": "A"}
